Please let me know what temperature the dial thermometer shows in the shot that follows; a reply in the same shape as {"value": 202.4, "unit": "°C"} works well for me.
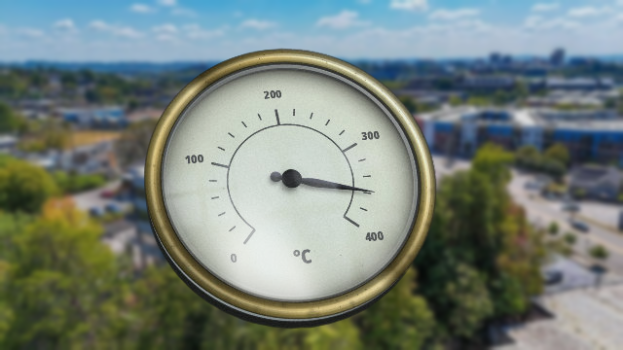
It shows {"value": 360, "unit": "°C"}
